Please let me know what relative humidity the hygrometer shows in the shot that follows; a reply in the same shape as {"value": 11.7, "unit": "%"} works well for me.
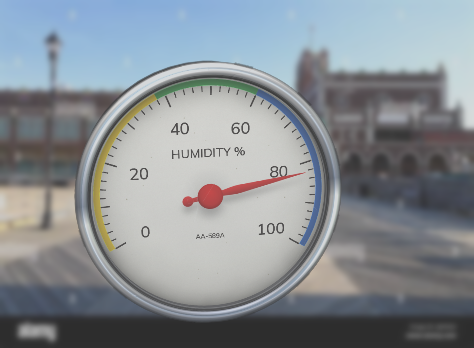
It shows {"value": 82, "unit": "%"}
